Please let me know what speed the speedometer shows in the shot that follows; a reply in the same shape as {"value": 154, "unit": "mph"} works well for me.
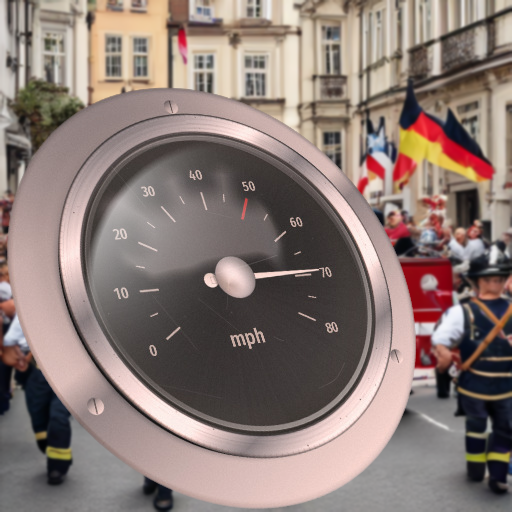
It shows {"value": 70, "unit": "mph"}
